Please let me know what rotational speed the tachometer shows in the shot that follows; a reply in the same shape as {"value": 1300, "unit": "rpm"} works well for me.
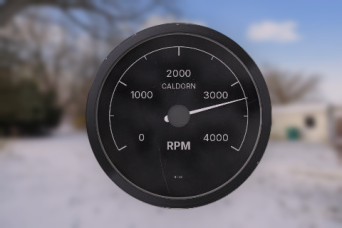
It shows {"value": 3250, "unit": "rpm"}
